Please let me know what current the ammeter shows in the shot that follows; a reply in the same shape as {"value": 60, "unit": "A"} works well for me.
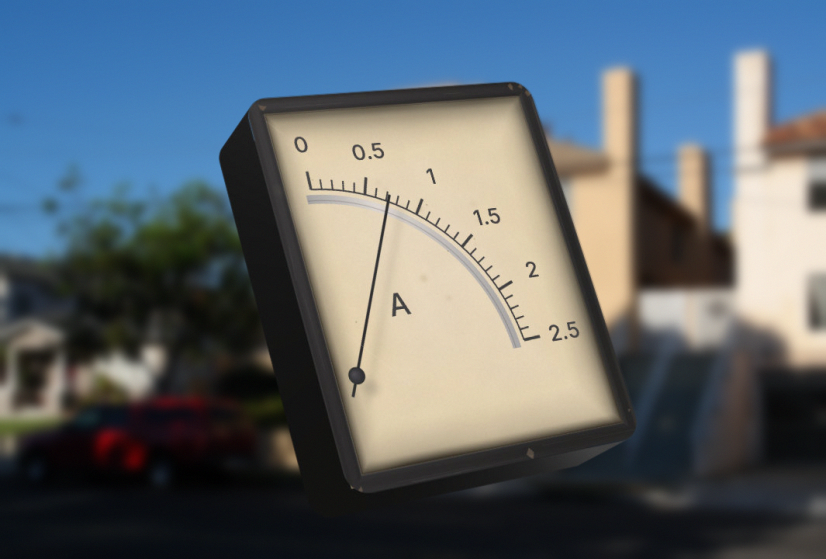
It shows {"value": 0.7, "unit": "A"}
